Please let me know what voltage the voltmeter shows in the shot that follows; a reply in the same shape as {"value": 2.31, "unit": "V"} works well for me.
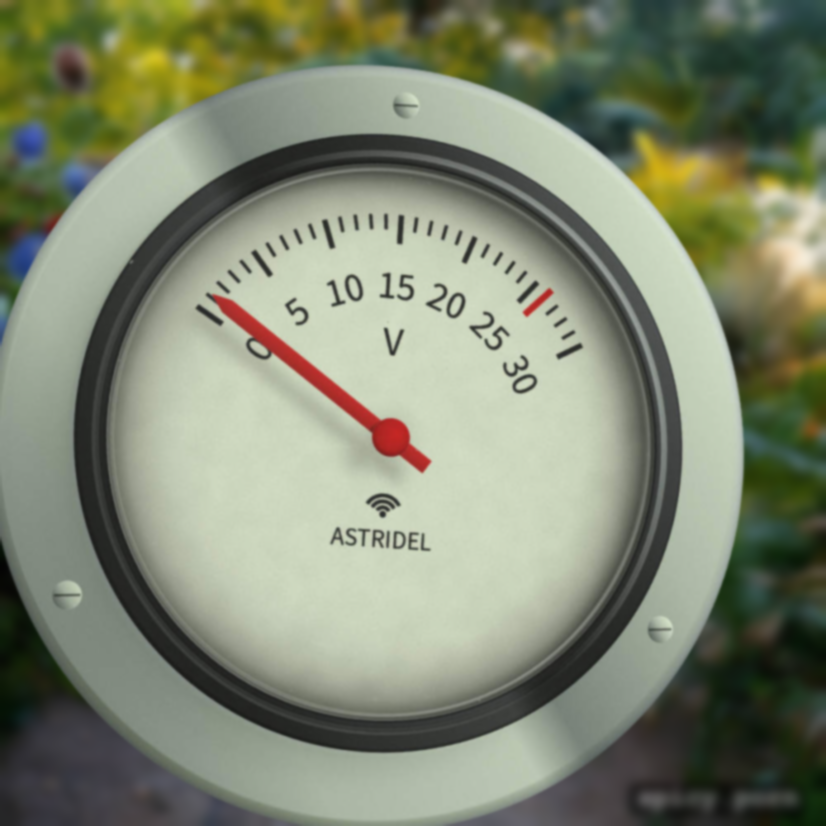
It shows {"value": 1, "unit": "V"}
